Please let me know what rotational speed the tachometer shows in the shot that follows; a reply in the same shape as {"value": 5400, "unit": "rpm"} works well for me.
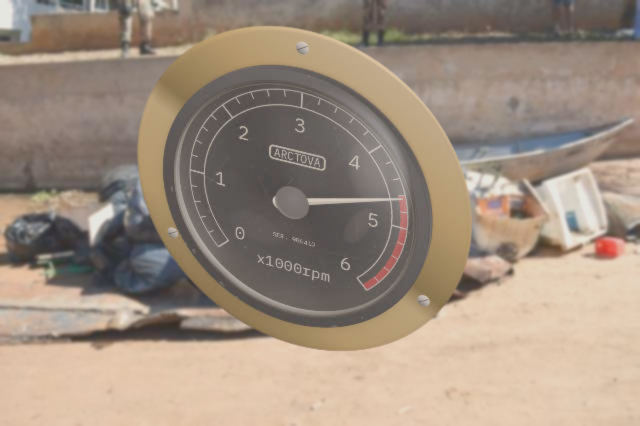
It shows {"value": 4600, "unit": "rpm"}
